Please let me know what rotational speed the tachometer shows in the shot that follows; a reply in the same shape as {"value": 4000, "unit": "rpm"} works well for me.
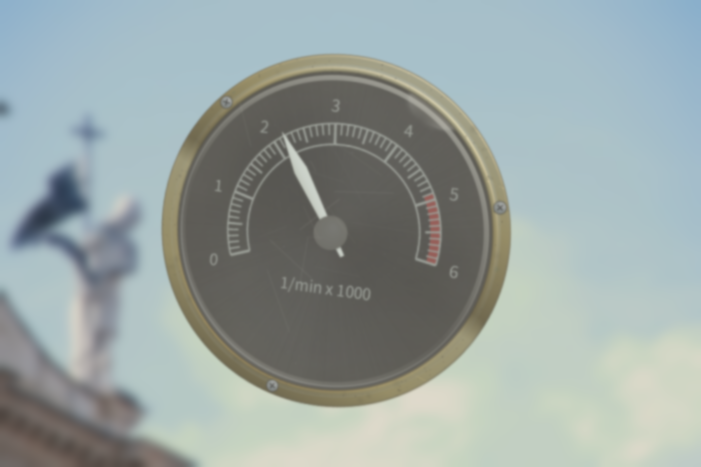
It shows {"value": 2200, "unit": "rpm"}
